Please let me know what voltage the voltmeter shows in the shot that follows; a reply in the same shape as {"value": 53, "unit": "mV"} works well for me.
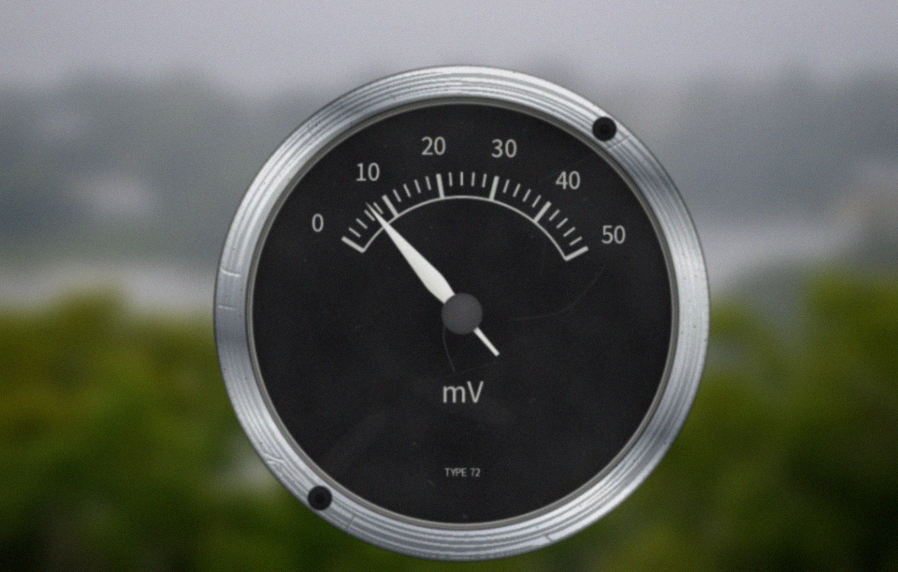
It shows {"value": 7, "unit": "mV"}
